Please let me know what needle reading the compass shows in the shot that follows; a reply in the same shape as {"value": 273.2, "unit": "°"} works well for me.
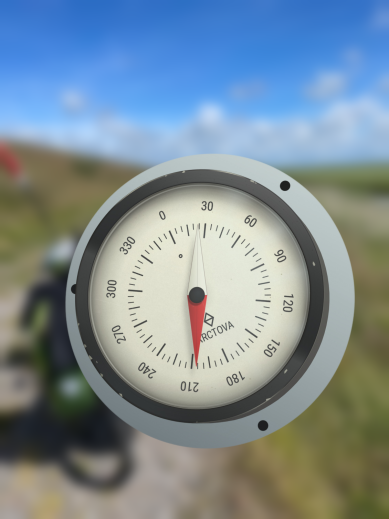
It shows {"value": 205, "unit": "°"}
